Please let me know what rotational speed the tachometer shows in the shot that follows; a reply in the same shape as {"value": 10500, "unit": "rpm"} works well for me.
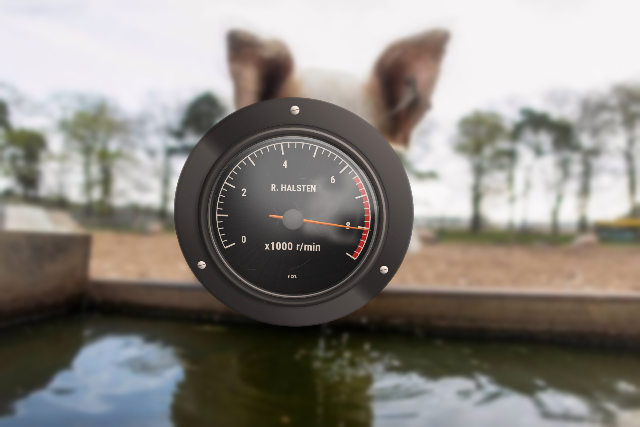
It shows {"value": 8000, "unit": "rpm"}
